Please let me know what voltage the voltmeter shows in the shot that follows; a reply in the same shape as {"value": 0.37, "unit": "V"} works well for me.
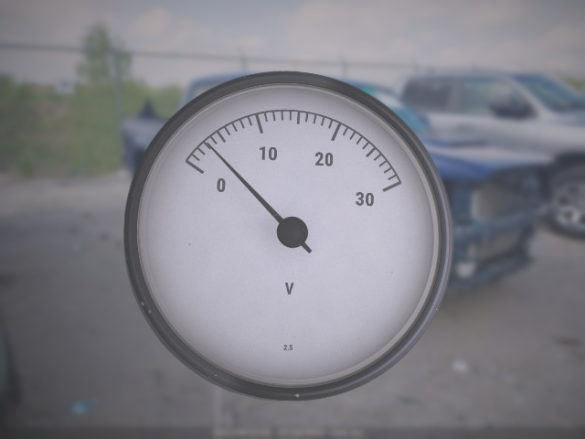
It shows {"value": 3, "unit": "V"}
